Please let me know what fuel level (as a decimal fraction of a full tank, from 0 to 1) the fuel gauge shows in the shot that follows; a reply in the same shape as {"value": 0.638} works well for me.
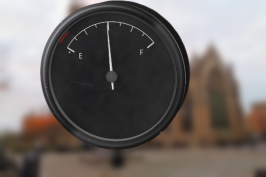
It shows {"value": 0.5}
